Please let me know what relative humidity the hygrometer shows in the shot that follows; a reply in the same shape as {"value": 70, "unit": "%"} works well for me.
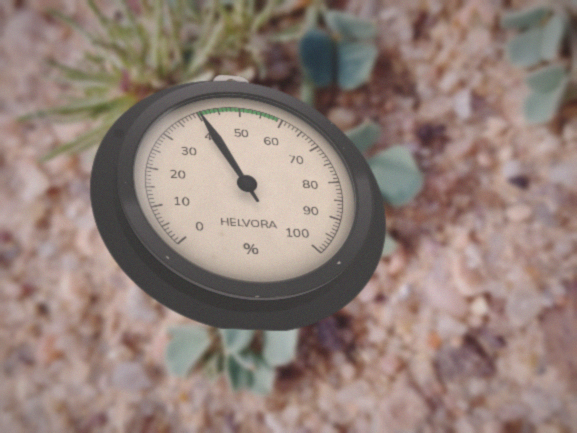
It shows {"value": 40, "unit": "%"}
